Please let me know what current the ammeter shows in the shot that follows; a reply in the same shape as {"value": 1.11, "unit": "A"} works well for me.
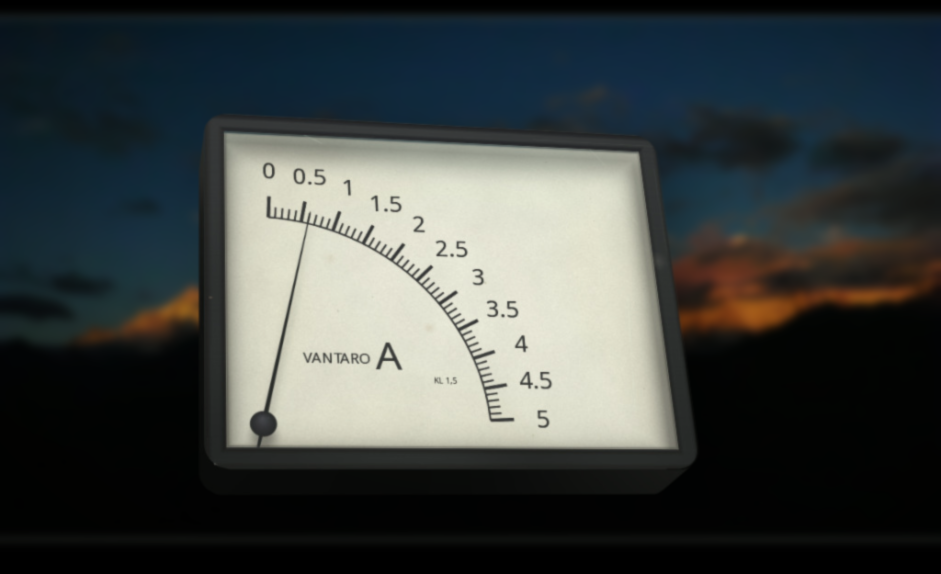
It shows {"value": 0.6, "unit": "A"}
